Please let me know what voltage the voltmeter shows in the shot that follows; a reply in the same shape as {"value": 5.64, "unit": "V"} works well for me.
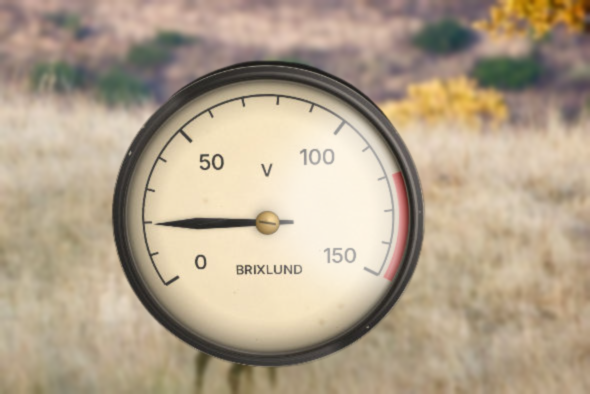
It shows {"value": 20, "unit": "V"}
